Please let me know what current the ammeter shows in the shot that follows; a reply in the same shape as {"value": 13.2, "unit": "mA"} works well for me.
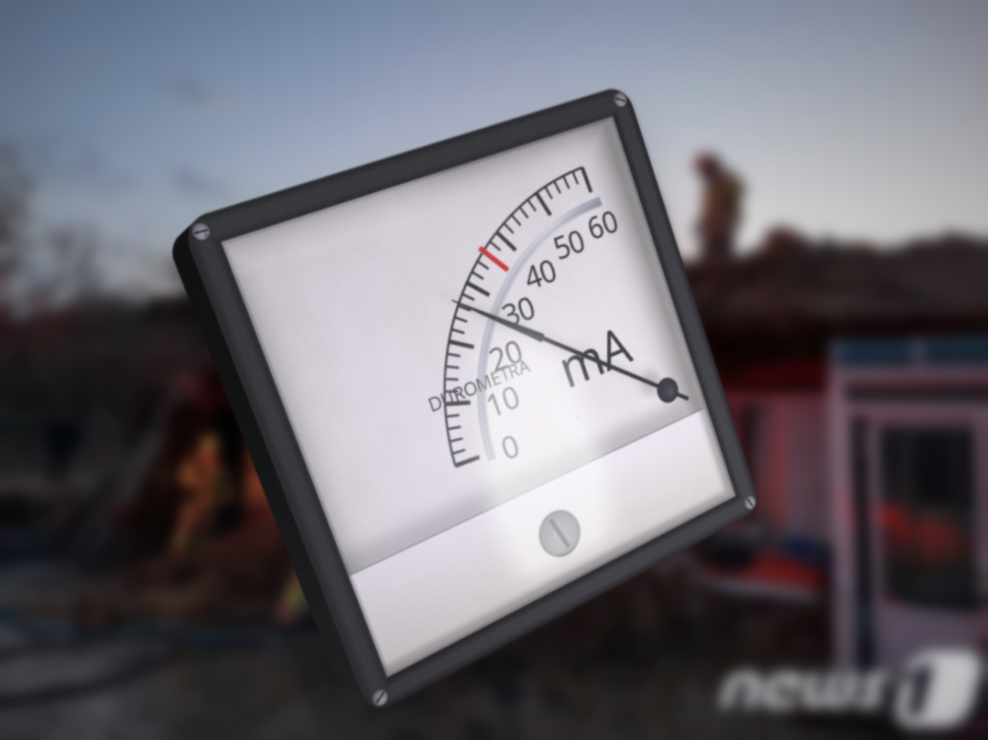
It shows {"value": 26, "unit": "mA"}
